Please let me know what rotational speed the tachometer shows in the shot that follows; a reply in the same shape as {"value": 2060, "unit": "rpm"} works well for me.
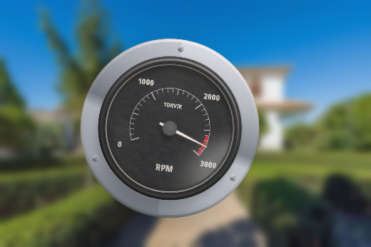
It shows {"value": 2800, "unit": "rpm"}
